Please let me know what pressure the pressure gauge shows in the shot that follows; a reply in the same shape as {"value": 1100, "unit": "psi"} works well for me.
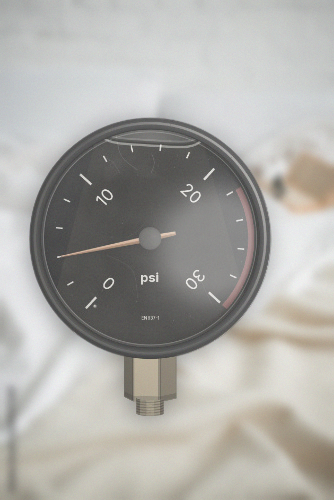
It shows {"value": 4, "unit": "psi"}
